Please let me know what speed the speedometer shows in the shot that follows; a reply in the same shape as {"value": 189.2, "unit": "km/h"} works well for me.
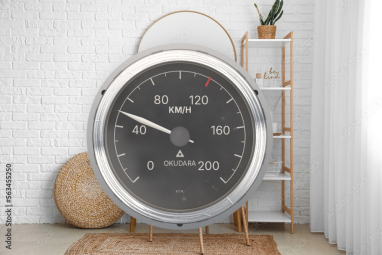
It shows {"value": 50, "unit": "km/h"}
